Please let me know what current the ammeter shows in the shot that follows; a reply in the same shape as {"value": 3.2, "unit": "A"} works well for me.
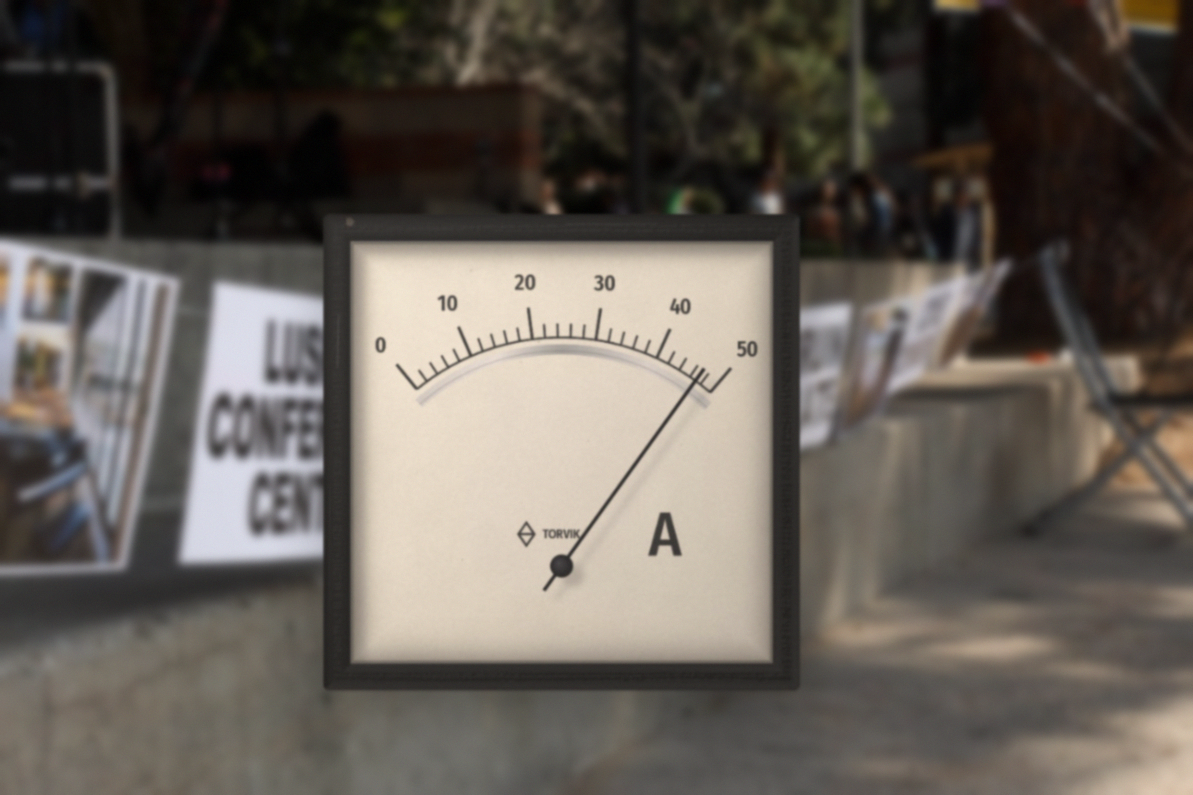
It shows {"value": 47, "unit": "A"}
